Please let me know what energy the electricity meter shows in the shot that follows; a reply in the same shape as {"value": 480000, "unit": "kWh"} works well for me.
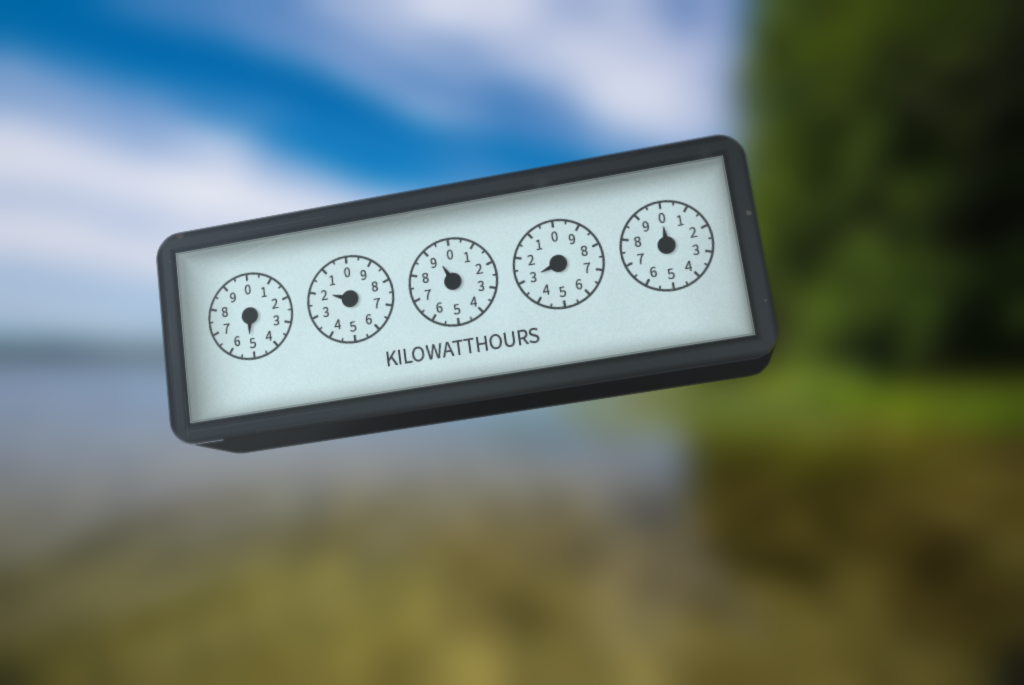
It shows {"value": 51930, "unit": "kWh"}
